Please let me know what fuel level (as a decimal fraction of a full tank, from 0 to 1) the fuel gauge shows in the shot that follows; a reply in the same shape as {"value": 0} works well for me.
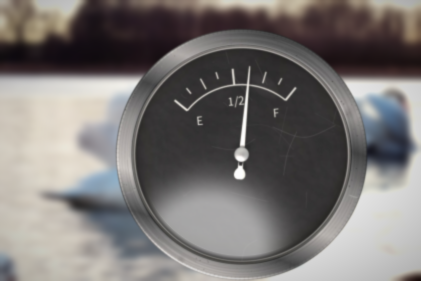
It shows {"value": 0.625}
